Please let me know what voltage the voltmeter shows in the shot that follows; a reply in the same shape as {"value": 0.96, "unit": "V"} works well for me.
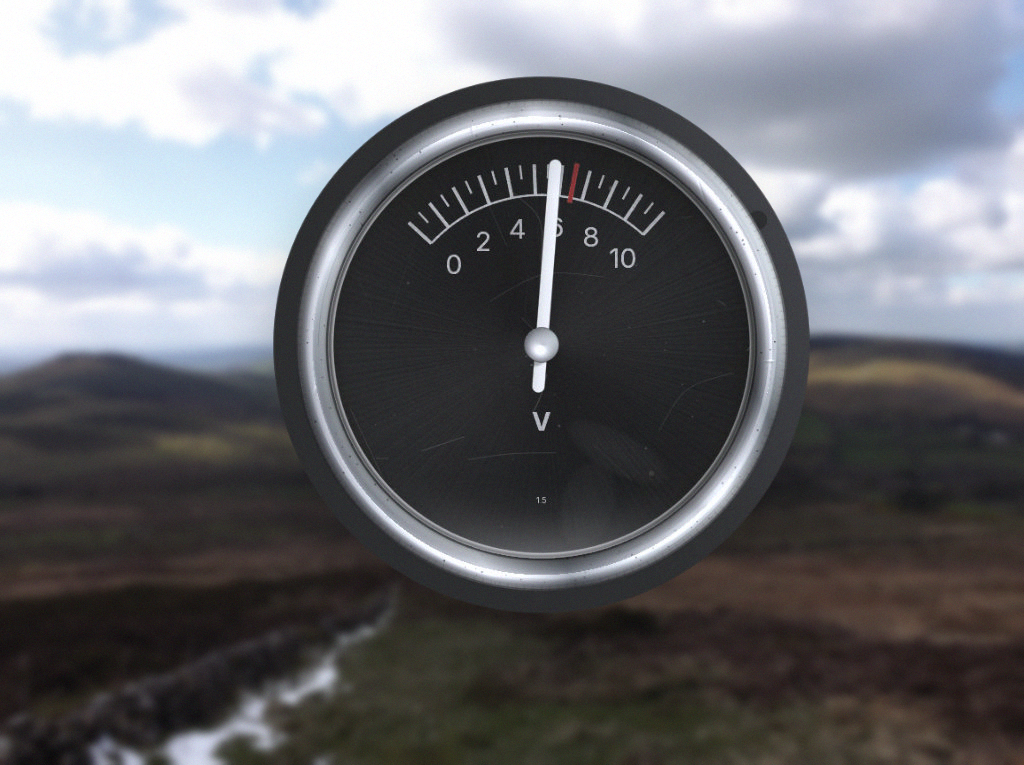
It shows {"value": 5.75, "unit": "V"}
